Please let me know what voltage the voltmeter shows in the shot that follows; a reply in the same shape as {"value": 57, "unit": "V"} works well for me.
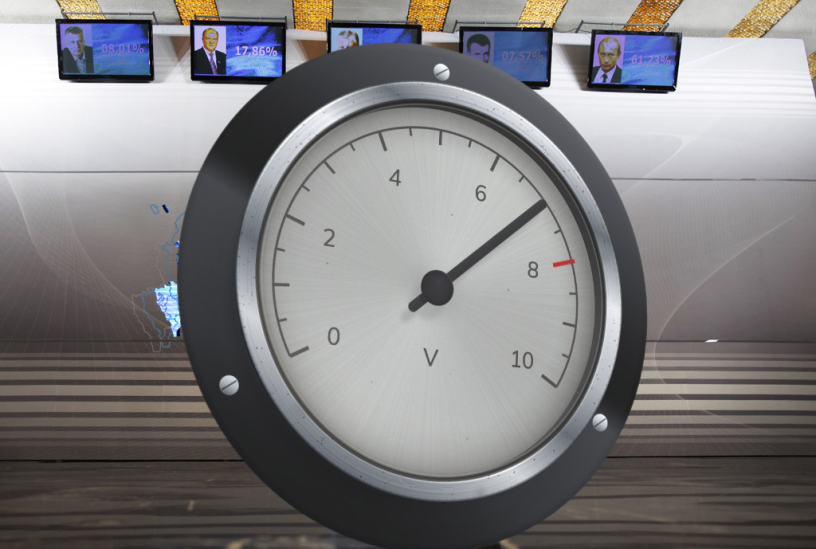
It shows {"value": 7, "unit": "V"}
